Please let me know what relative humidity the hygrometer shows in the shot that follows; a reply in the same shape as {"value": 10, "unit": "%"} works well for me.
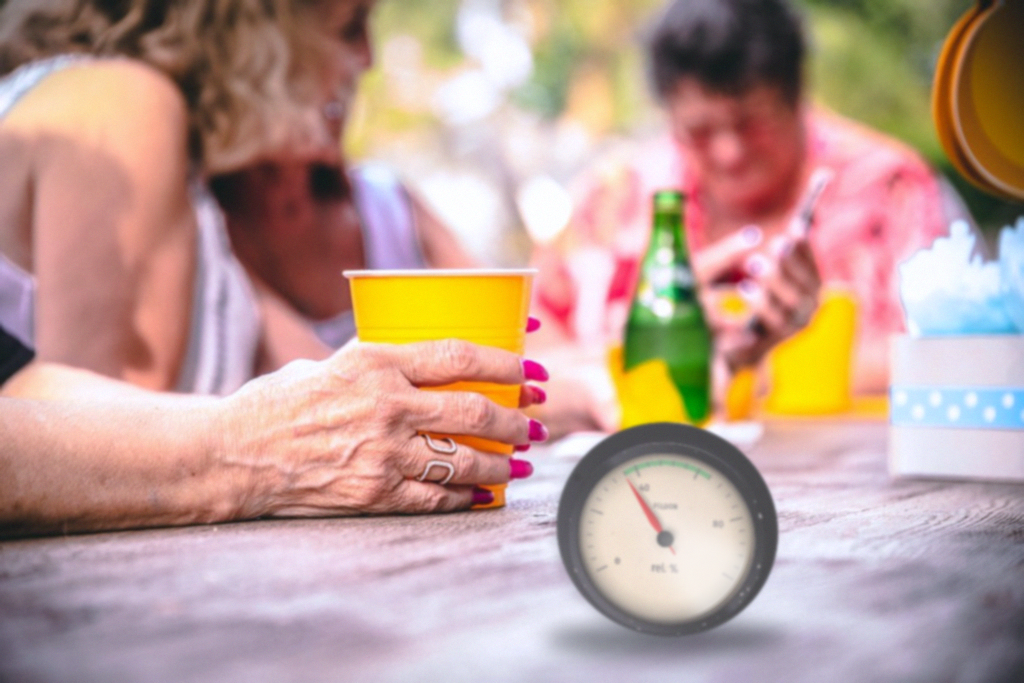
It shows {"value": 36, "unit": "%"}
